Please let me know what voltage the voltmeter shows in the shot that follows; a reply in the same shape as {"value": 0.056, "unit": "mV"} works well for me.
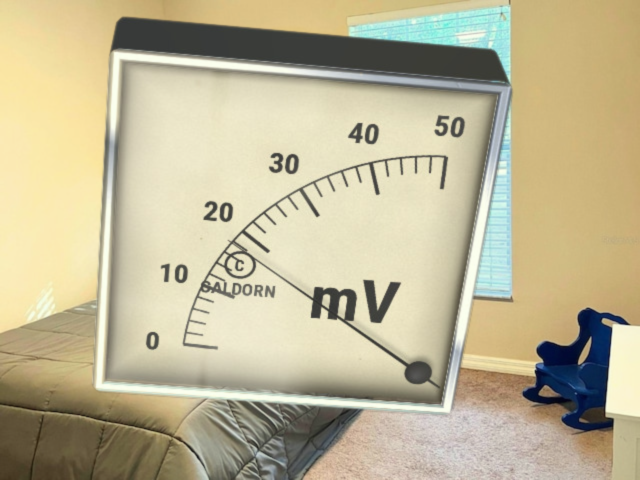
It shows {"value": 18, "unit": "mV"}
